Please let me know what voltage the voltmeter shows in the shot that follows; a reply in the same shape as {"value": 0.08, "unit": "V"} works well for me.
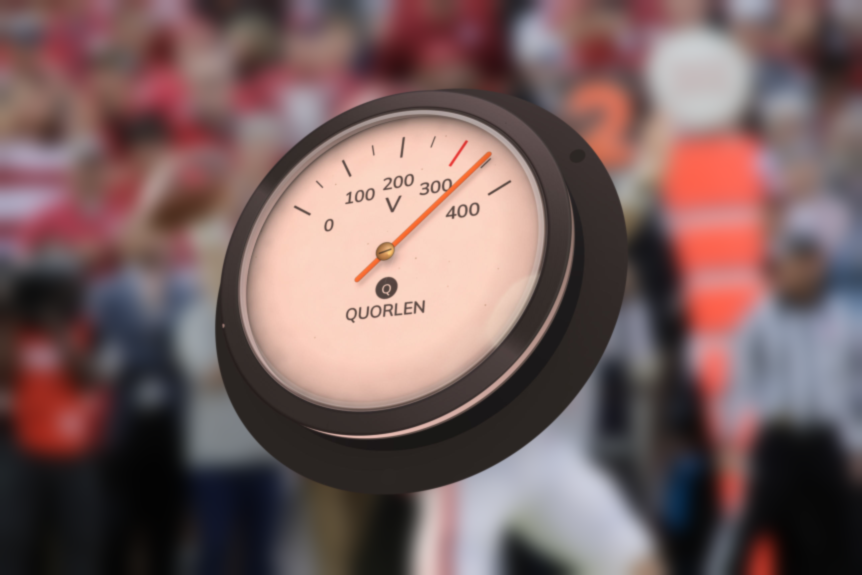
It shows {"value": 350, "unit": "V"}
